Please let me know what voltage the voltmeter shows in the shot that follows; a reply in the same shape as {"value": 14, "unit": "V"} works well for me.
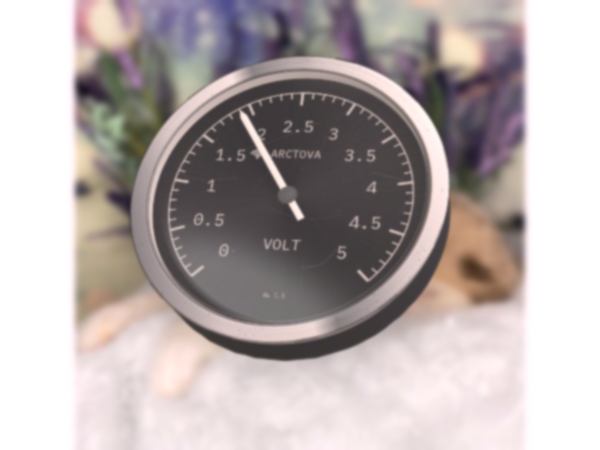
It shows {"value": 1.9, "unit": "V"}
